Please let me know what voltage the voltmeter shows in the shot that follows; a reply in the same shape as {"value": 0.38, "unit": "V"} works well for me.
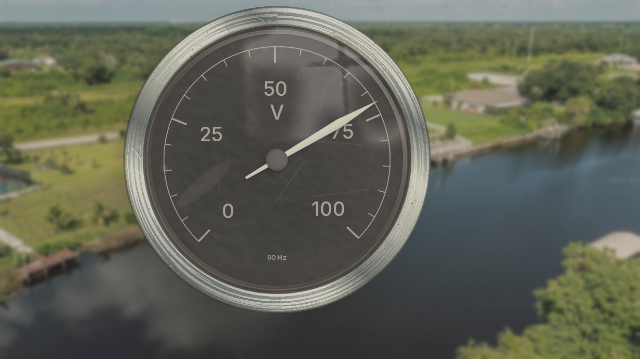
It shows {"value": 72.5, "unit": "V"}
